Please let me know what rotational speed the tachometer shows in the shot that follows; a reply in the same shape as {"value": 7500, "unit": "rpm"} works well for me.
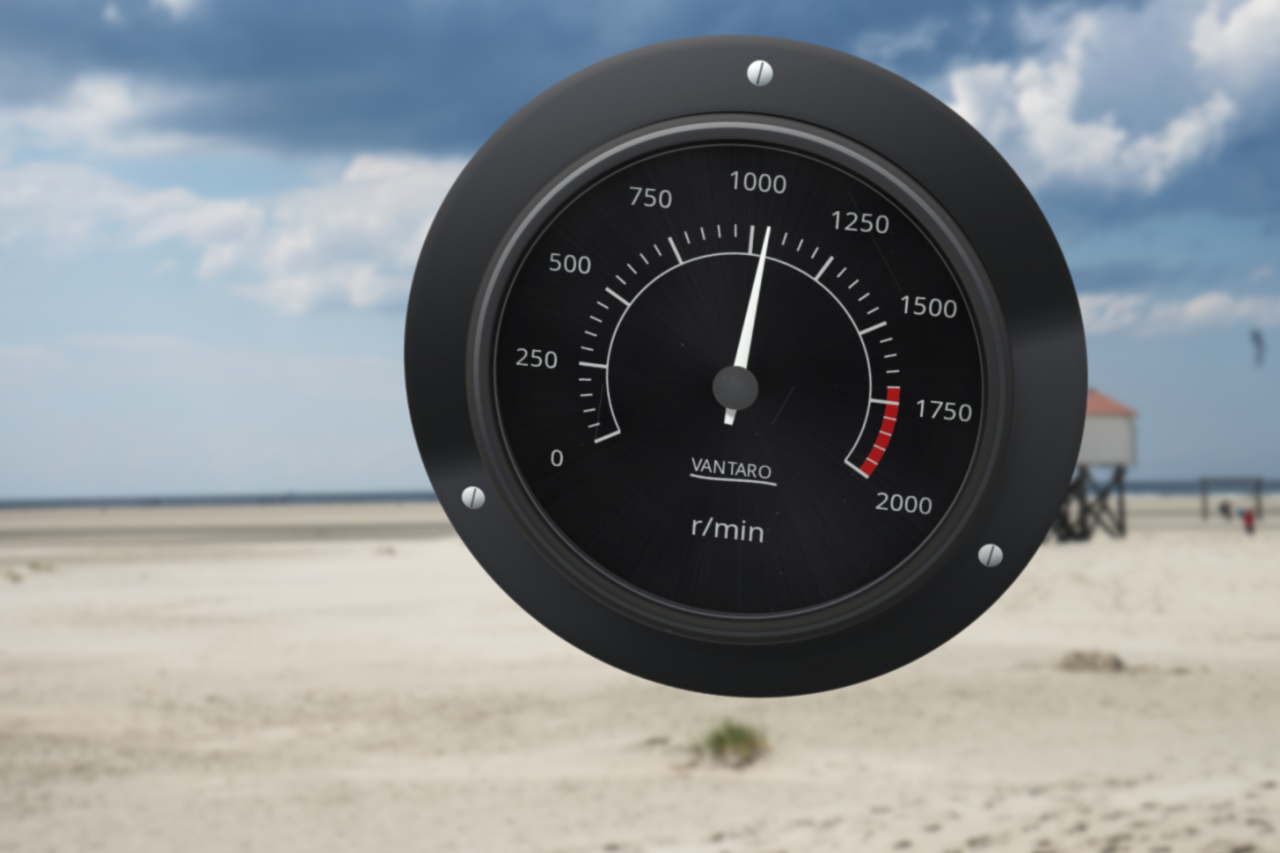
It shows {"value": 1050, "unit": "rpm"}
